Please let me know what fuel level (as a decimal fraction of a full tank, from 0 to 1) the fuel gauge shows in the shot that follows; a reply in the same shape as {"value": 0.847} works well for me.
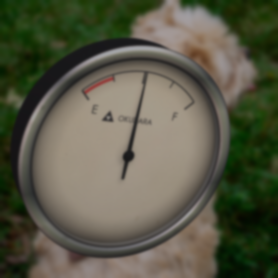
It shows {"value": 0.5}
